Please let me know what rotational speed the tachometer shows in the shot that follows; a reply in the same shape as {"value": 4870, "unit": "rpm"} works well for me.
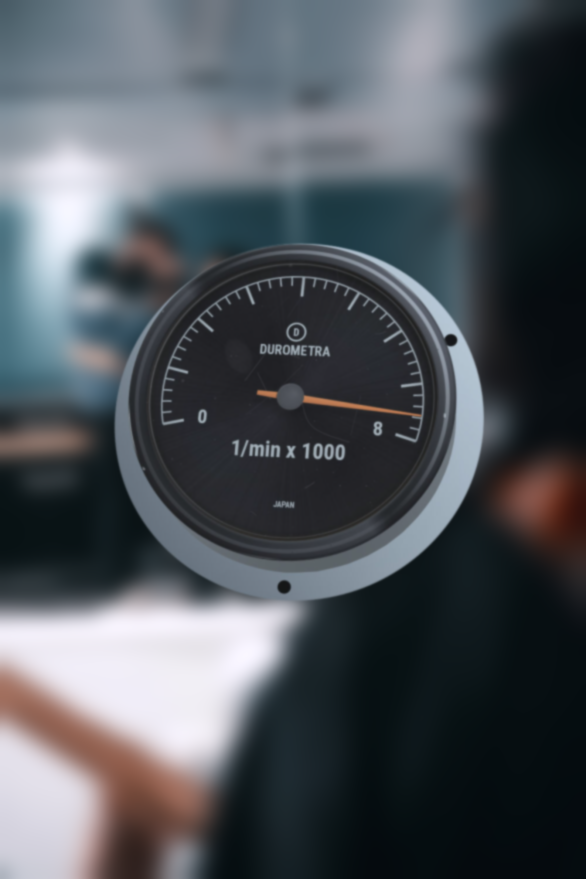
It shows {"value": 7600, "unit": "rpm"}
